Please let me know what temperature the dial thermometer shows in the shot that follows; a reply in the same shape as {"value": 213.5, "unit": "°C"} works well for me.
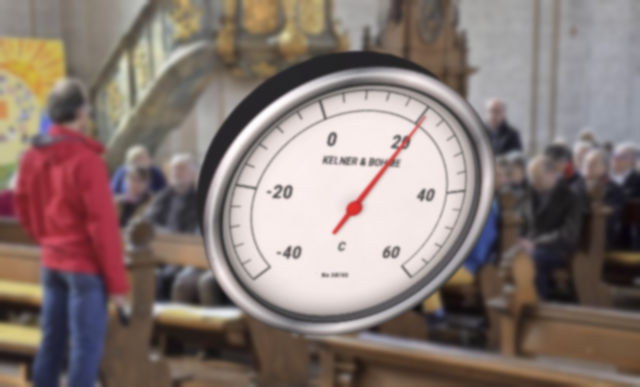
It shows {"value": 20, "unit": "°C"}
